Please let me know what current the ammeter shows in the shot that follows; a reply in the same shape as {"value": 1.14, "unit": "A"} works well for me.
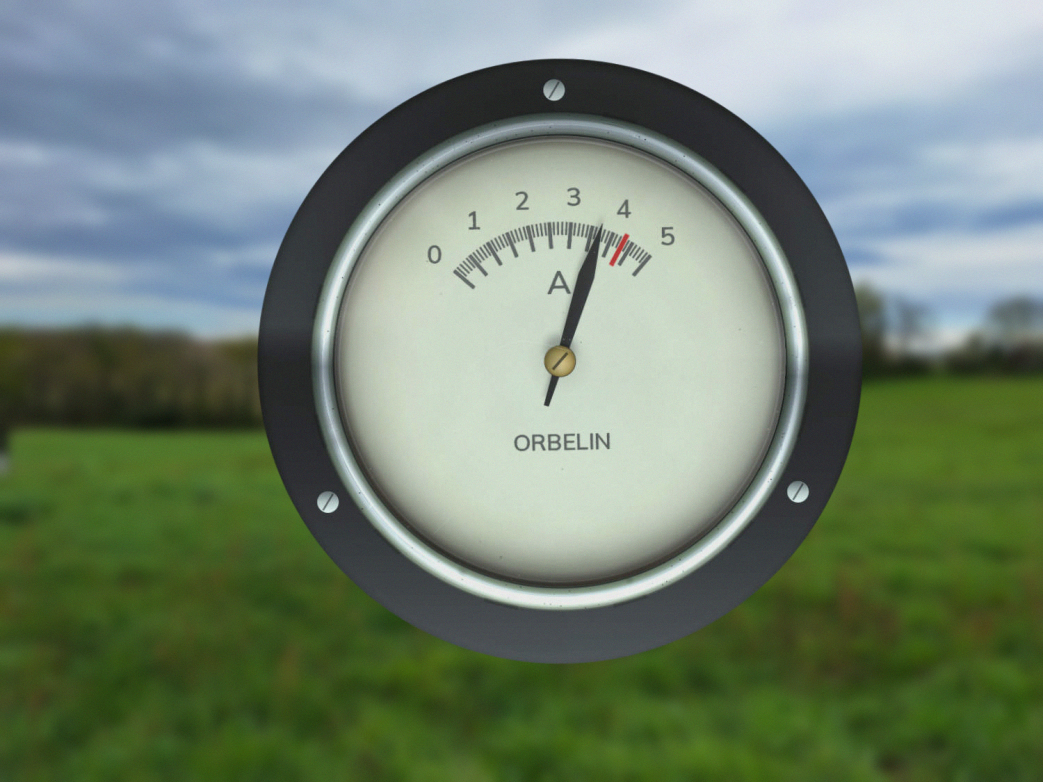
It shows {"value": 3.7, "unit": "A"}
